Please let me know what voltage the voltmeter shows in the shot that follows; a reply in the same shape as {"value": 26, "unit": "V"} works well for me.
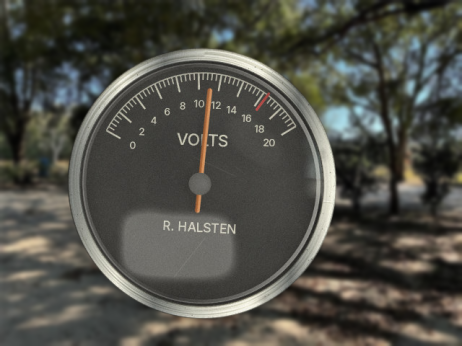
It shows {"value": 11.2, "unit": "V"}
